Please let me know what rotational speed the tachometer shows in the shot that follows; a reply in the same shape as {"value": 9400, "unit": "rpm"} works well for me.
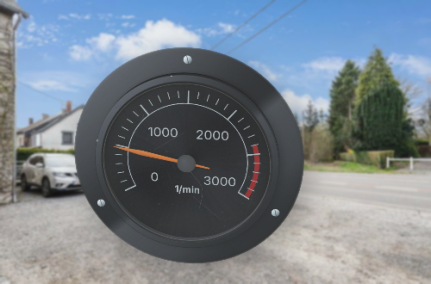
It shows {"value": 500, "unit": "rpm"}
